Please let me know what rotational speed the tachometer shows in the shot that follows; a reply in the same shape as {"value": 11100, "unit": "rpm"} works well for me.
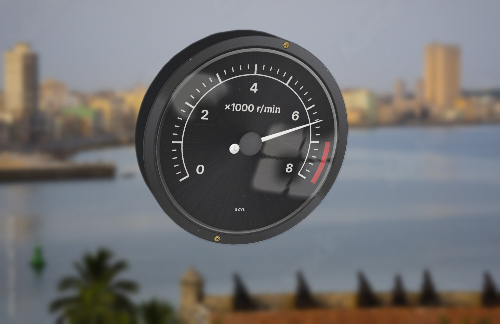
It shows {"value": 6400, "unit": "rpm"}
